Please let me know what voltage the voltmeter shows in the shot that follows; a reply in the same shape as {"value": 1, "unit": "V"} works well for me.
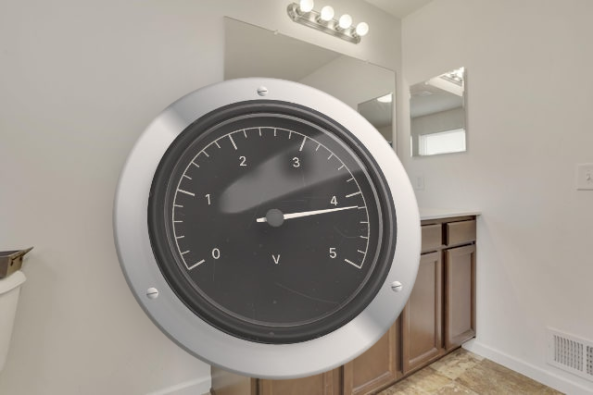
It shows {"value": 4.2, "unit": "V"}
